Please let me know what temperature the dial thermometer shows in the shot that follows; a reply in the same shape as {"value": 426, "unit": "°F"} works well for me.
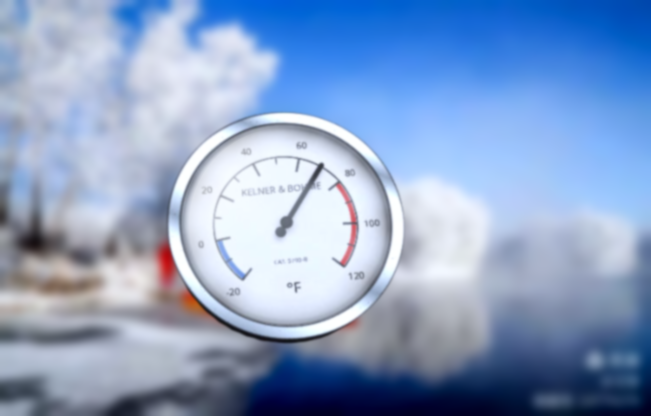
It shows {"value": 70, "unit": "°F"}
